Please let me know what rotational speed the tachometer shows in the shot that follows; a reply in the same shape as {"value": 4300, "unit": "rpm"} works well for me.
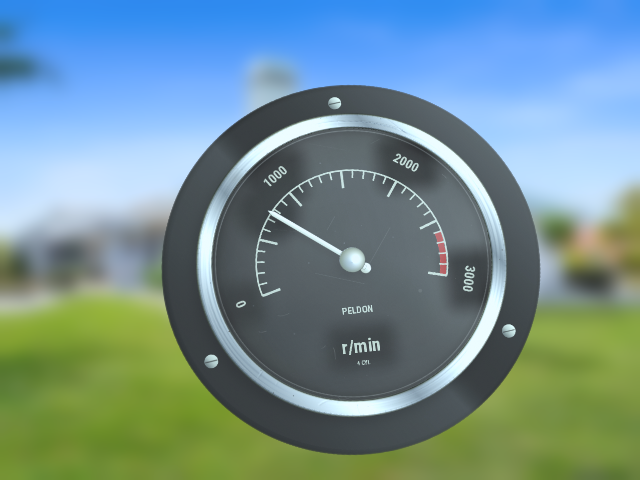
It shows {"value": 750, "unit": "rpm"}
